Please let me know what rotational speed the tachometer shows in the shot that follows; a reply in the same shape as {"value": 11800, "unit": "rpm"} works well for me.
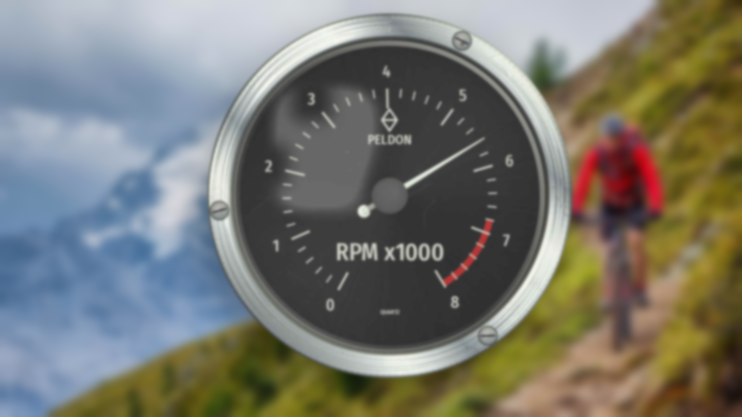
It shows {"value": 5600, "unit": "rpm"}
